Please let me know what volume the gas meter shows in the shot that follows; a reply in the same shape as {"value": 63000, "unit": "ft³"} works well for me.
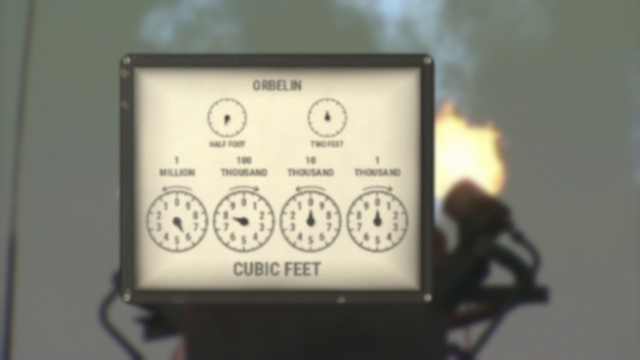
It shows {"value": 580000, "unit": "ft³"}
